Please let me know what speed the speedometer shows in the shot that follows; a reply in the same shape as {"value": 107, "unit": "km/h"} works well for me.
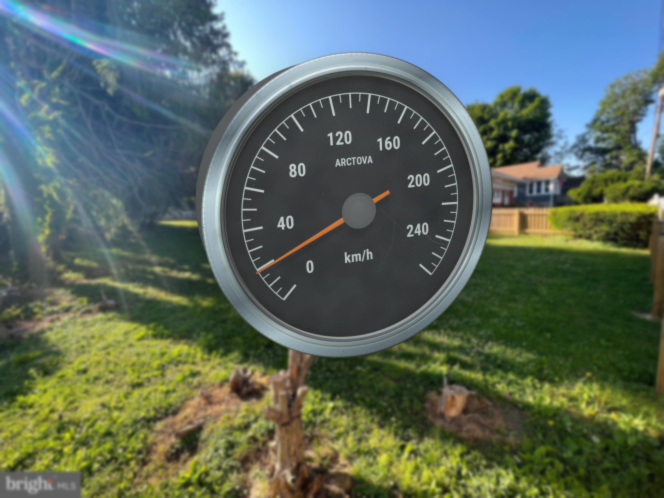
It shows {"value": 20, "unit": "km/h"}
